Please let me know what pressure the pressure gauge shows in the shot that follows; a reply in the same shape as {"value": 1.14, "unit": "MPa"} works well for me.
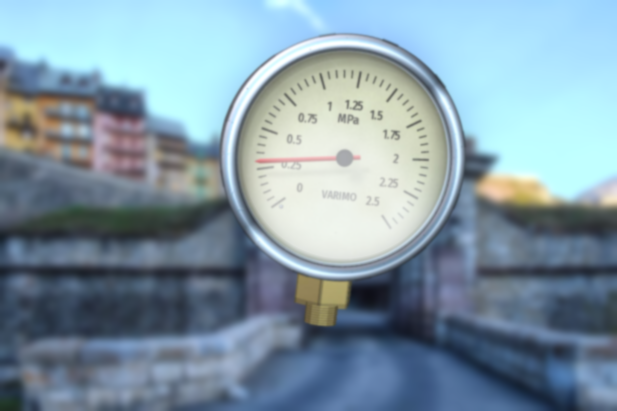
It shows {"value": 0.3, "unit": "MPa"}
